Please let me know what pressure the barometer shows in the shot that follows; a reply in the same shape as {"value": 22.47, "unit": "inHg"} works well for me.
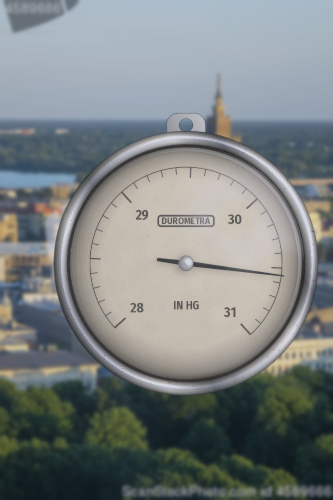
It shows {"value": 30.55, "unit": "inHg"}
